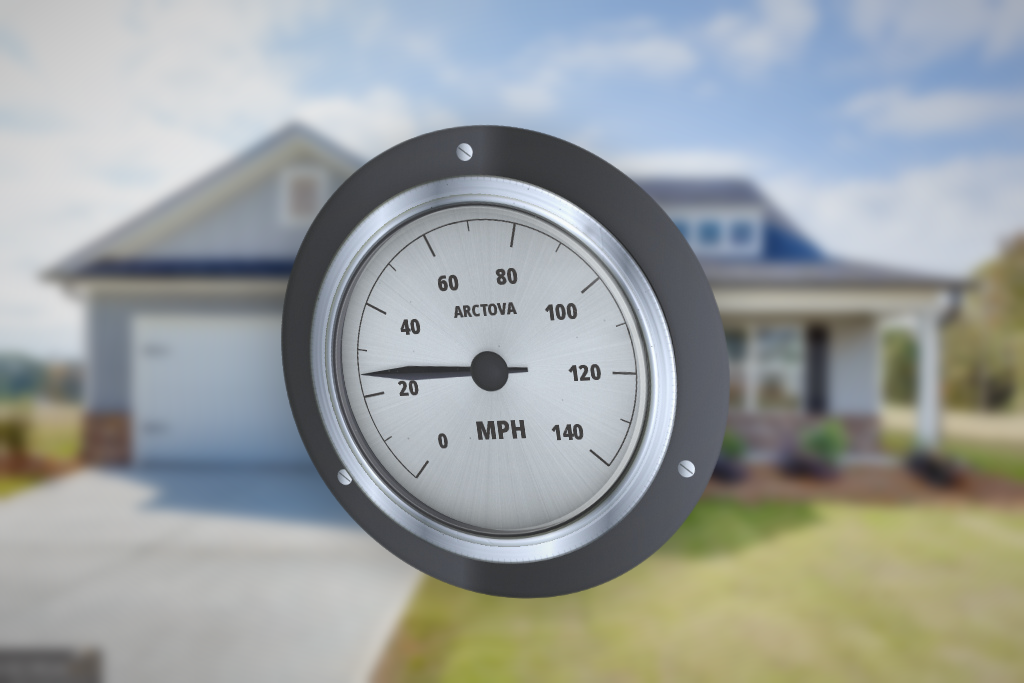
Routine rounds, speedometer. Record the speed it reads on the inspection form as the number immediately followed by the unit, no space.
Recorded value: 25mph
